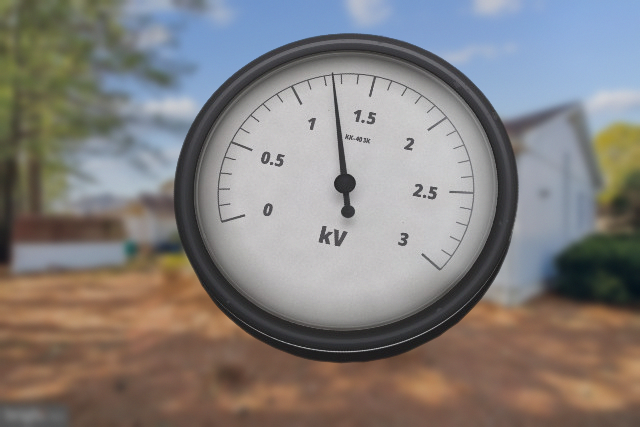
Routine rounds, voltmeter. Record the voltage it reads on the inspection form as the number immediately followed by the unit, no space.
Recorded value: 1.25kV
